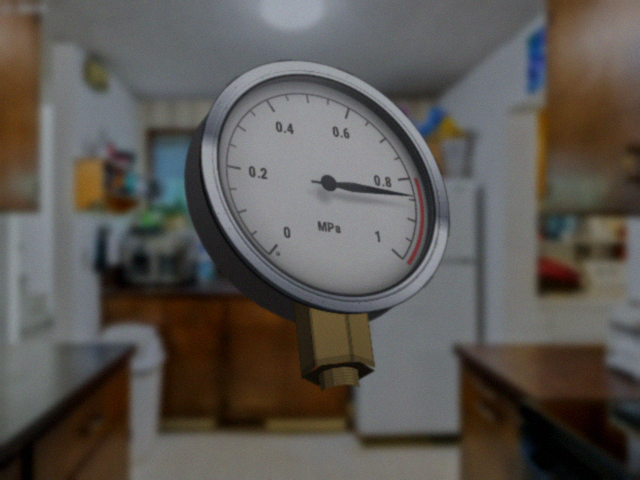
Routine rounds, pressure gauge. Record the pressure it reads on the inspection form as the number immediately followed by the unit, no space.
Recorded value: 0.85MPa
